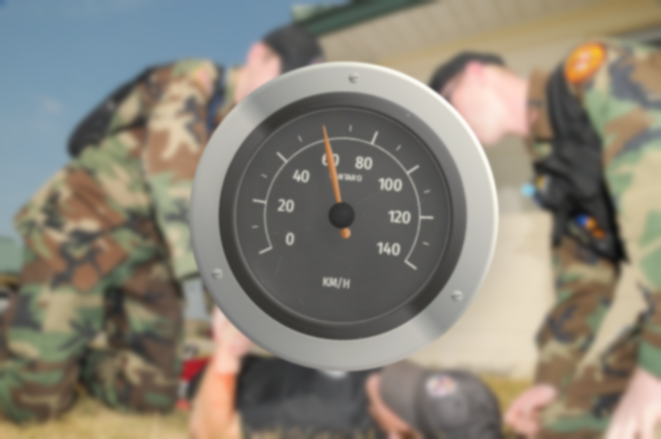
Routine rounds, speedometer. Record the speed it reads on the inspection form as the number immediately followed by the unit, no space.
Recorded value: 60km/h
